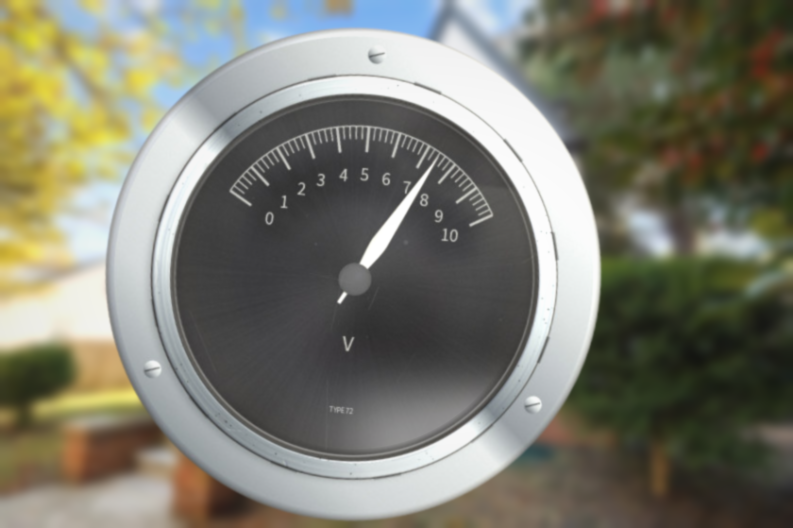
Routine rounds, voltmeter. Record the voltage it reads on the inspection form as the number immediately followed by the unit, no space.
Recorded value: 7.4V
